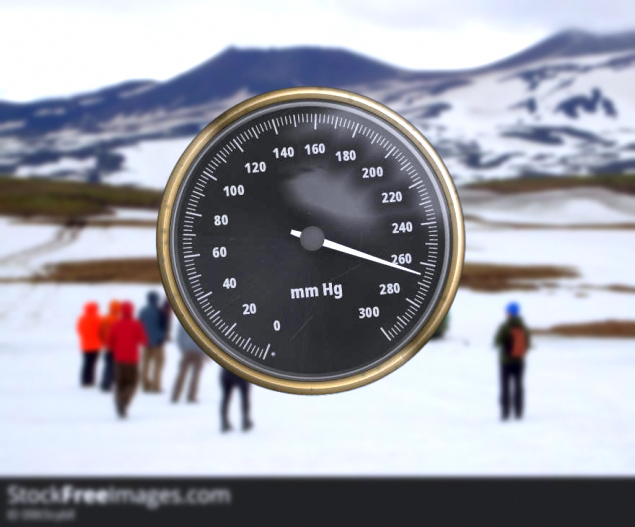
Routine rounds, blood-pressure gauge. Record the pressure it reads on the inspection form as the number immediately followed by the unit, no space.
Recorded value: 266mmHg
